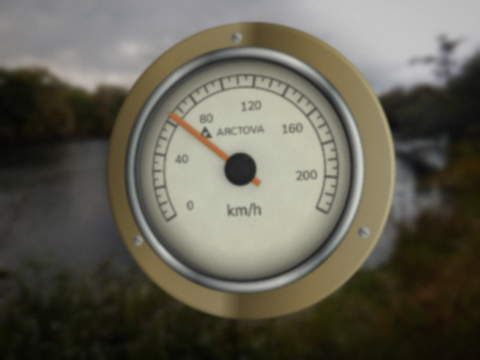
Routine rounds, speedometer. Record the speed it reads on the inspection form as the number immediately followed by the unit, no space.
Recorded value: 65km/h
